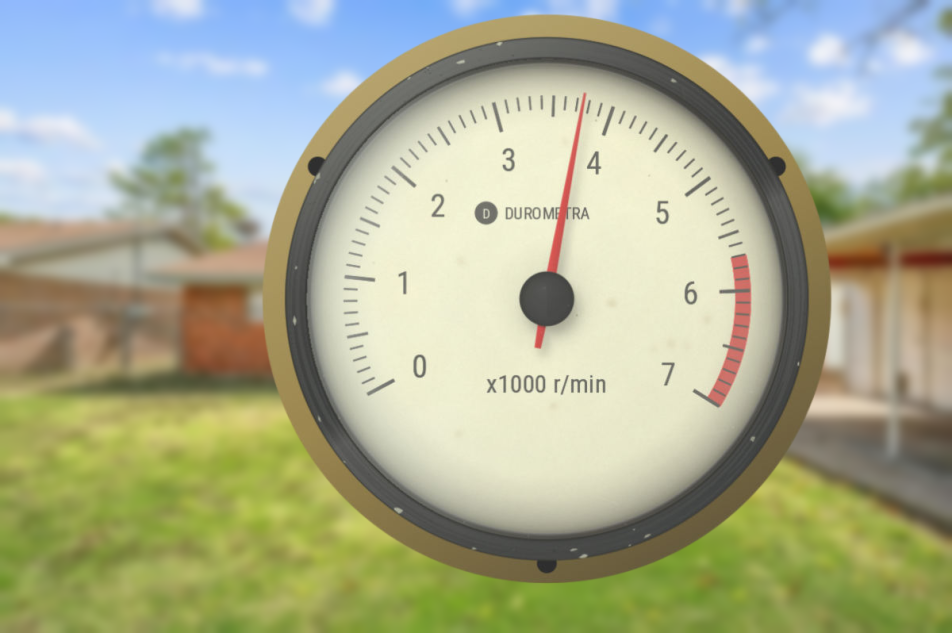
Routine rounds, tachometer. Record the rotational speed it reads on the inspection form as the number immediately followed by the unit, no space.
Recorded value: 3750rpm
